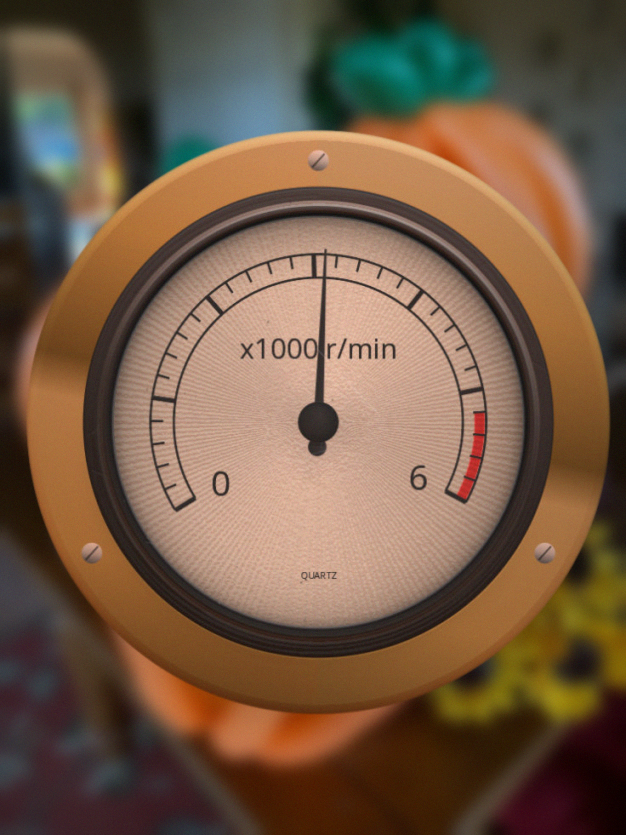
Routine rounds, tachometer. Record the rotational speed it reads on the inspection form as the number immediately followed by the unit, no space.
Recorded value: 3100rpm
